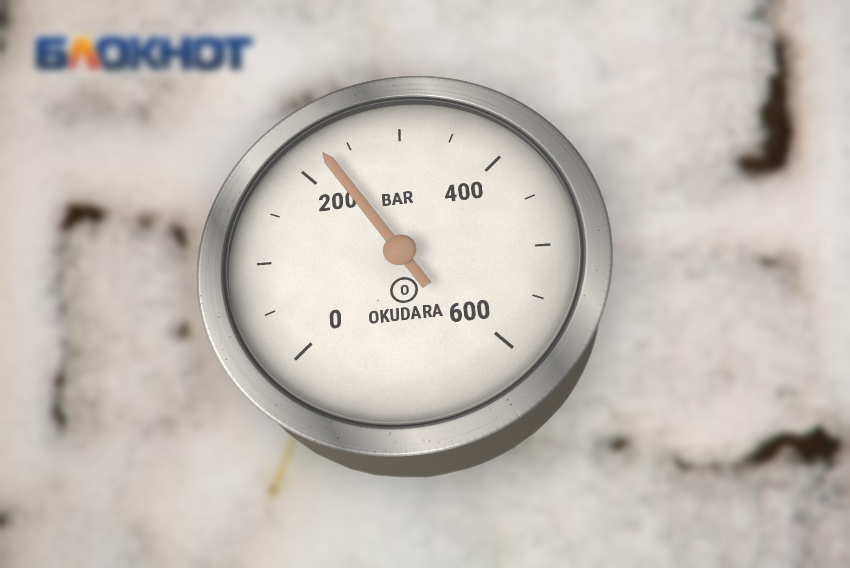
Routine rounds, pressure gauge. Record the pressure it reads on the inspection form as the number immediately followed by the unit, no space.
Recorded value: 225bar
